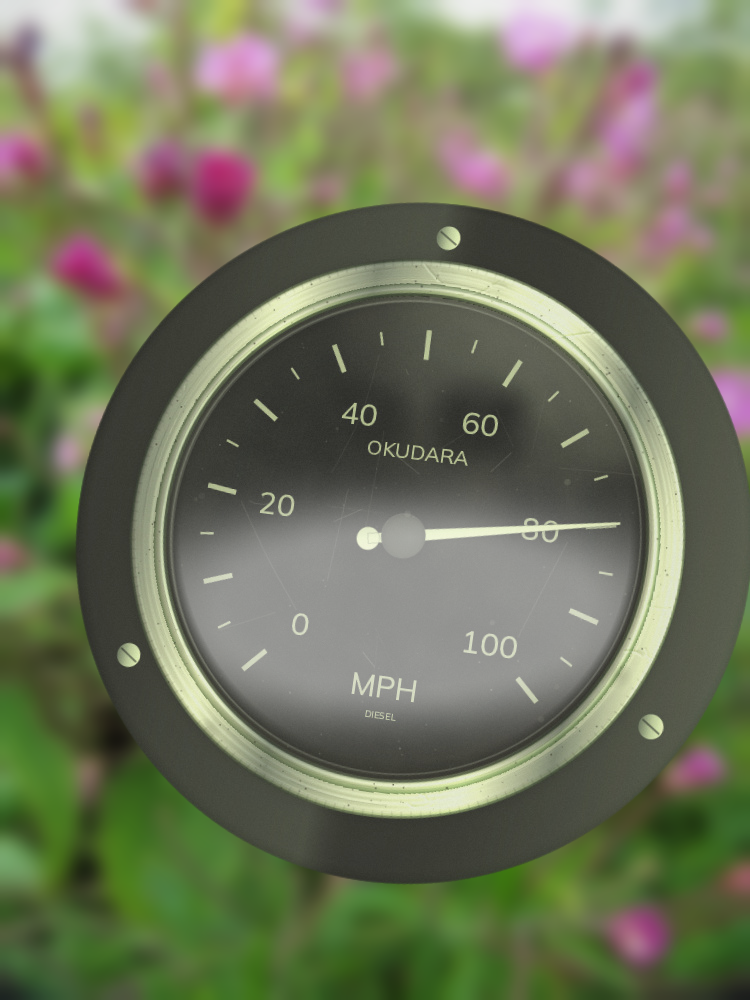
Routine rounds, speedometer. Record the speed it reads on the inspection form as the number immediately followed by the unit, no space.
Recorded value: 80mph
